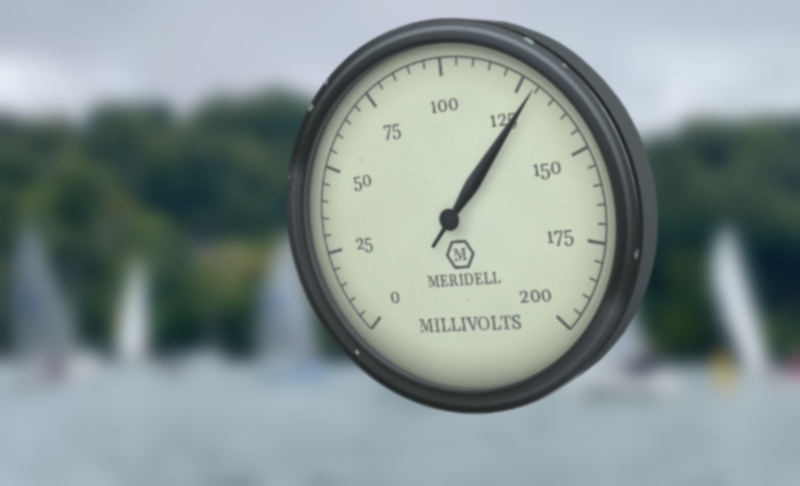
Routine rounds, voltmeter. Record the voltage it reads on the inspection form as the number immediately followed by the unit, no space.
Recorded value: 130mV
